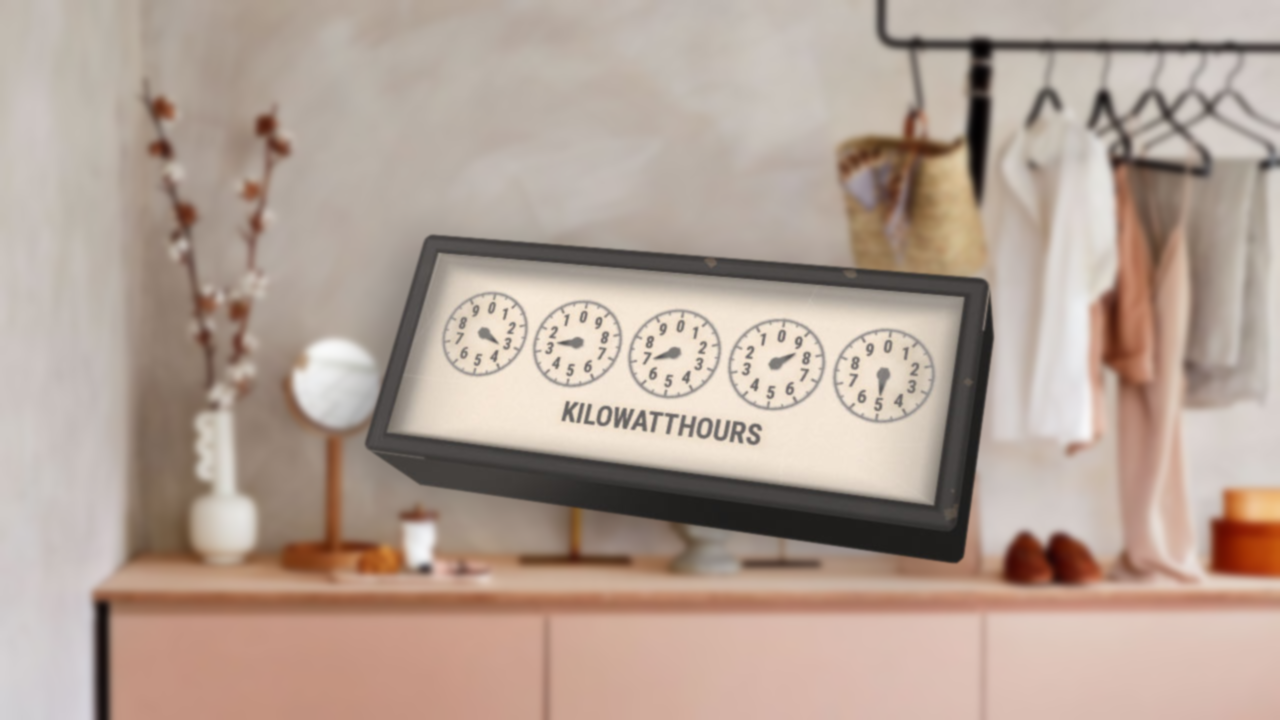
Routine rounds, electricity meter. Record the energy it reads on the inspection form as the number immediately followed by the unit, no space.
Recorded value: 32685kWh
